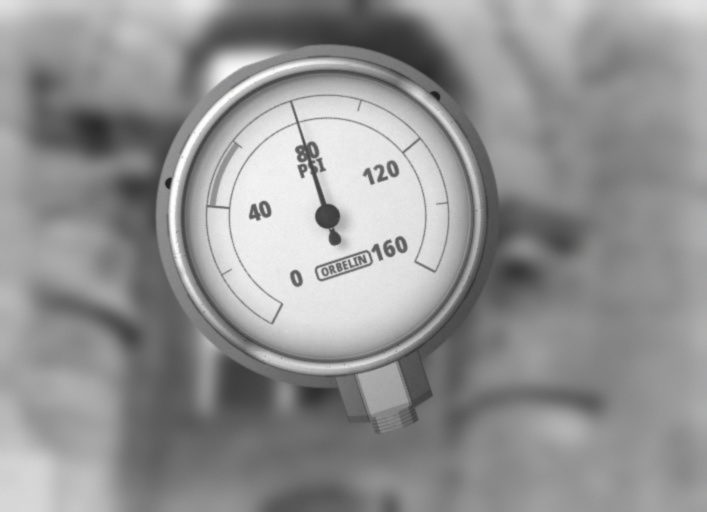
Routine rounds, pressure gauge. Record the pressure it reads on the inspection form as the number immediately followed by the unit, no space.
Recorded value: 80psi
